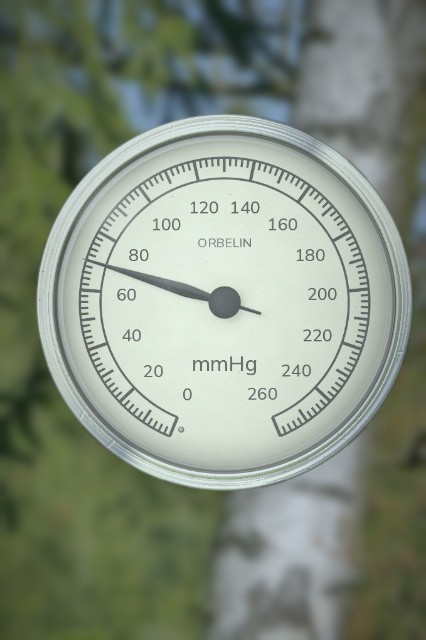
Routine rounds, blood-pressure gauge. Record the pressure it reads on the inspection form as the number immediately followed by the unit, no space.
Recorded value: 70mmHg
